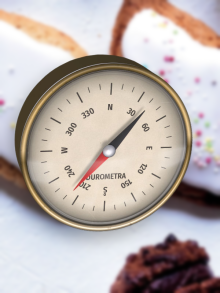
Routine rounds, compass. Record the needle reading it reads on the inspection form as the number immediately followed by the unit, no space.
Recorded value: 220°
